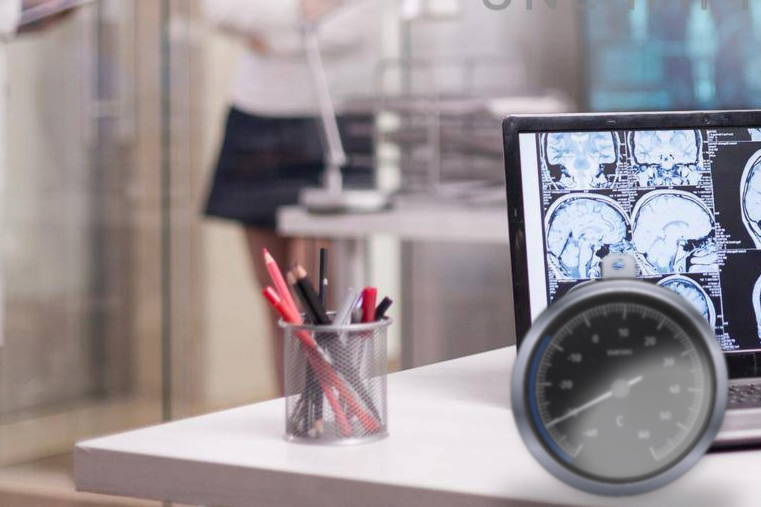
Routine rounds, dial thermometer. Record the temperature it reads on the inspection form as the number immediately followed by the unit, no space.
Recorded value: -30°C
